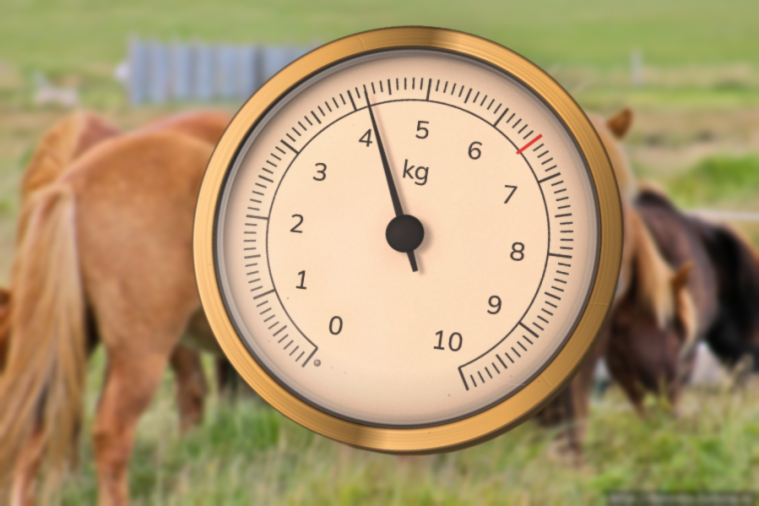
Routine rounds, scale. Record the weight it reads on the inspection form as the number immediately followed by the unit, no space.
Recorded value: 4.2kg
